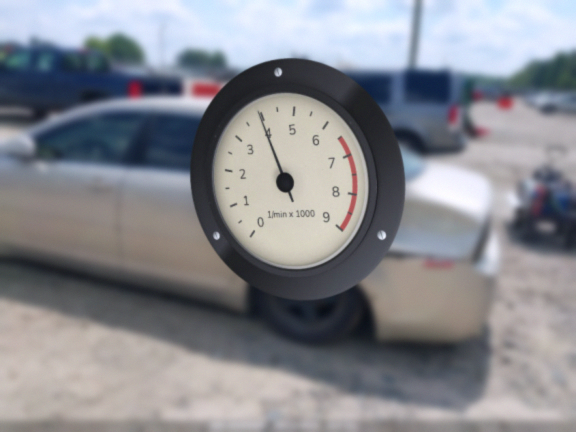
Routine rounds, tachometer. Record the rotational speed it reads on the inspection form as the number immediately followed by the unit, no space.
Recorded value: 4000rpm
